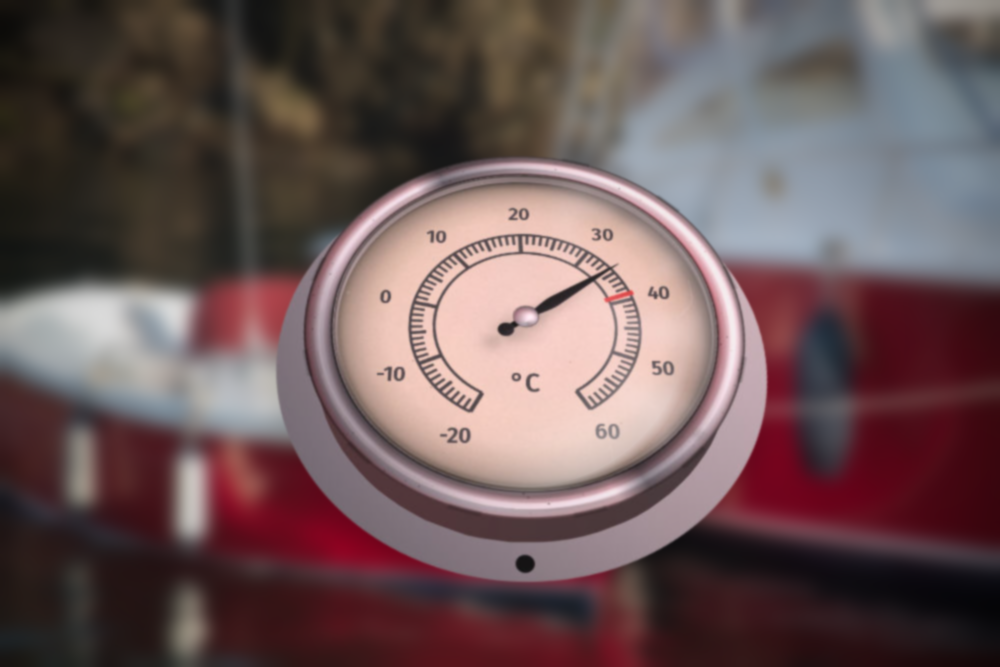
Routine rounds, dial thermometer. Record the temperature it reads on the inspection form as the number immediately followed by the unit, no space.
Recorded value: 35°C
